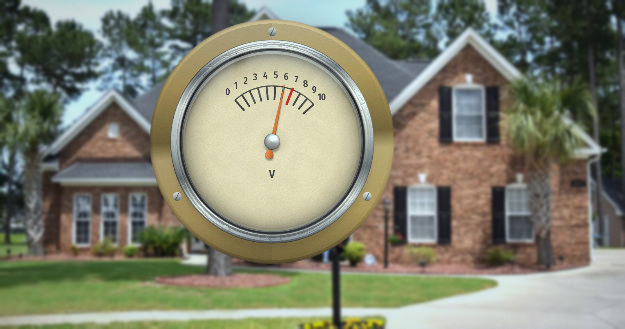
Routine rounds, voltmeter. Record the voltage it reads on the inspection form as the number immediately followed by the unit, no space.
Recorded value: 6V
